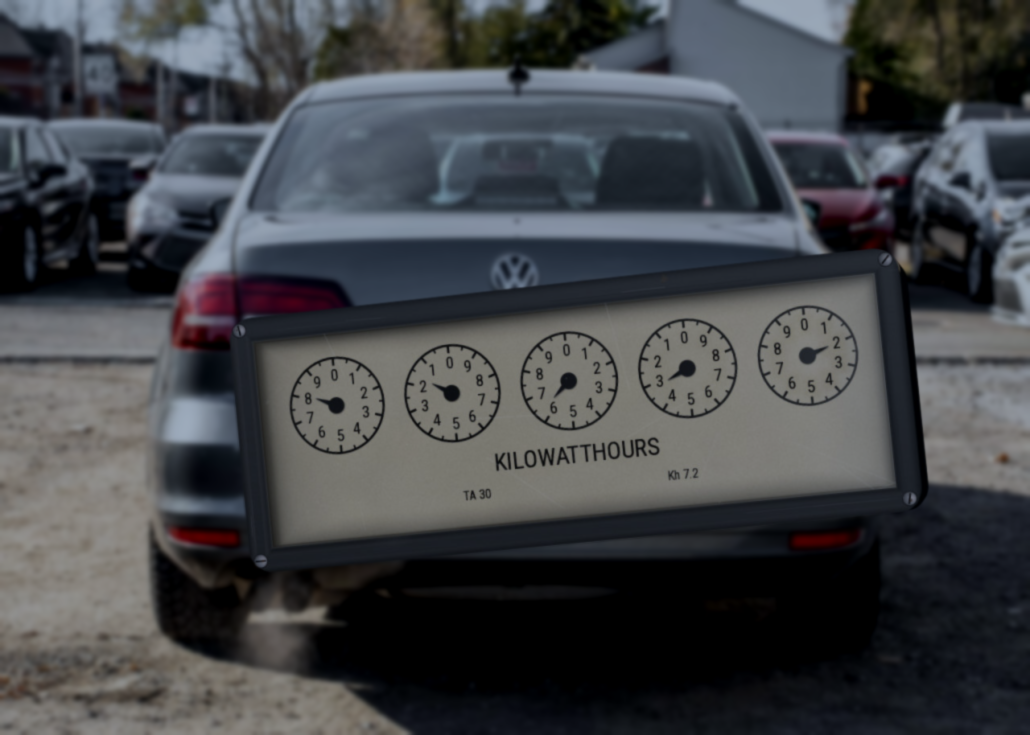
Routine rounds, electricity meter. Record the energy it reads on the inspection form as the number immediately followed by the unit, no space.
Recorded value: 81632kWh
